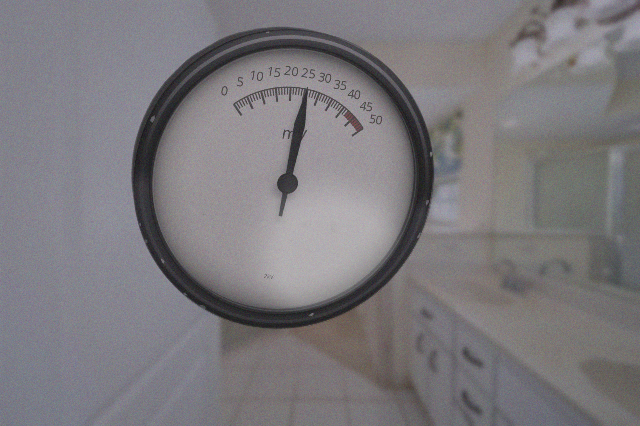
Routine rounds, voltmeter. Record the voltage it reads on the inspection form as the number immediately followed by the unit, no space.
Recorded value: 25mV
